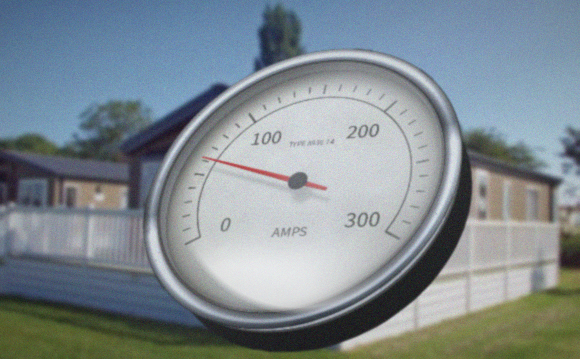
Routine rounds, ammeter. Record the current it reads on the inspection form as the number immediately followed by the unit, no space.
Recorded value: 60A
